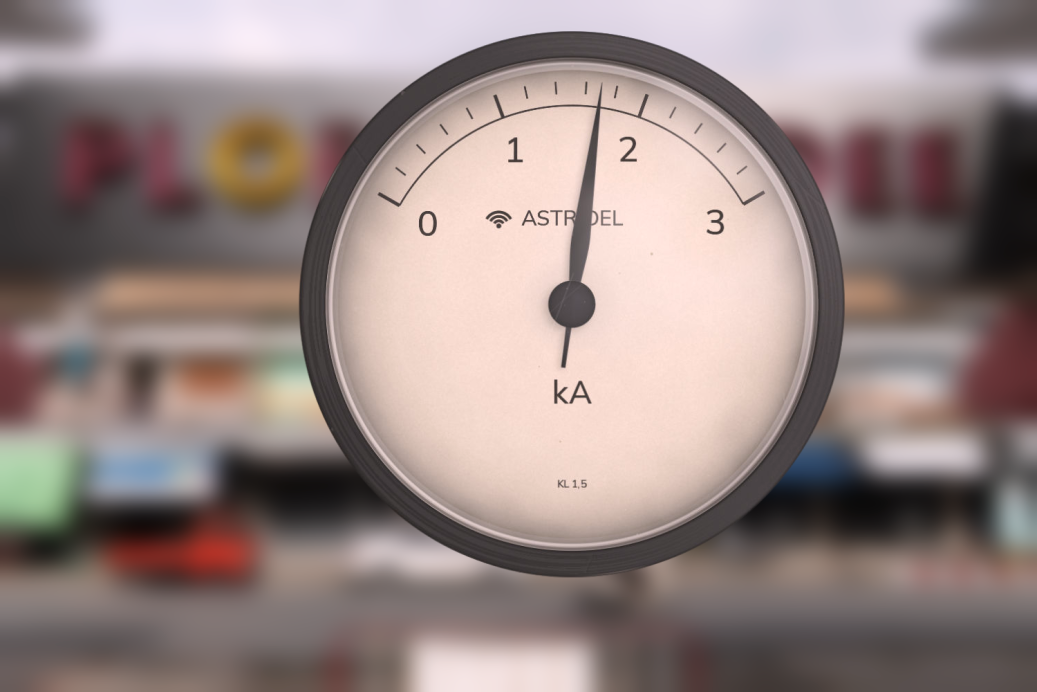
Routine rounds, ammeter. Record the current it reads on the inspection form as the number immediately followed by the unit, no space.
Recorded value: 1.7kA
